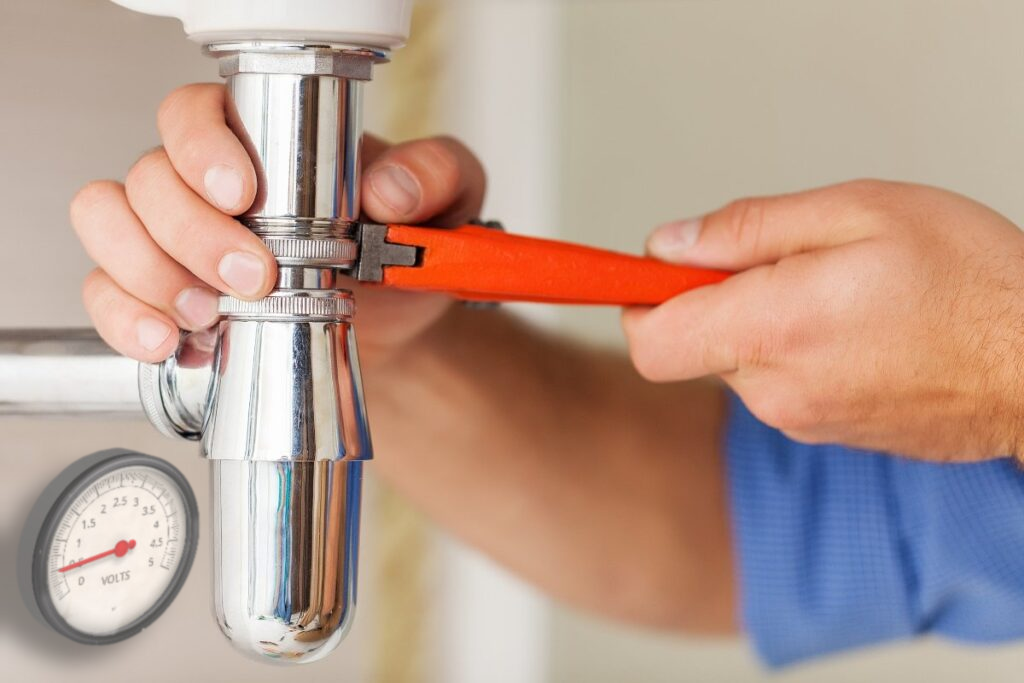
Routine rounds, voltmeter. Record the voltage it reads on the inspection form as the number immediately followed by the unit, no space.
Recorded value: 0.5V
